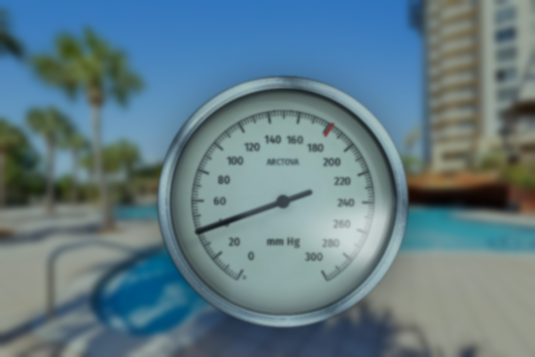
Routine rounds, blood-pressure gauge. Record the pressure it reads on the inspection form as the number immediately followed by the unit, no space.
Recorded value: 40mmHg
